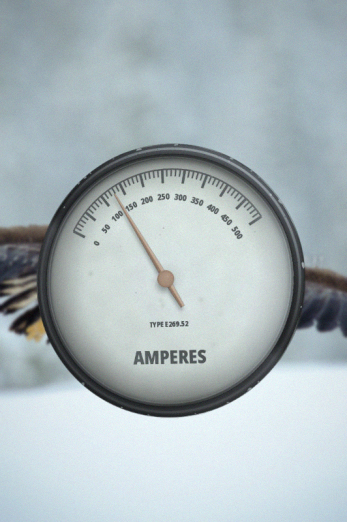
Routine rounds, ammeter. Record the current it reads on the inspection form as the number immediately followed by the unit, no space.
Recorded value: 130A
